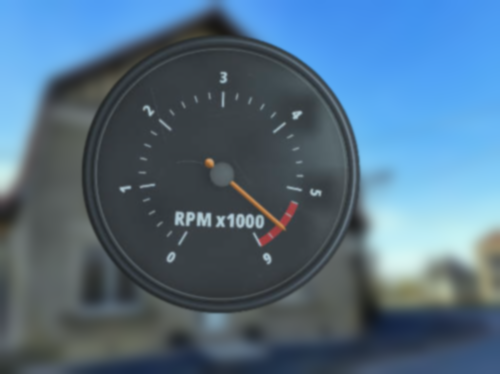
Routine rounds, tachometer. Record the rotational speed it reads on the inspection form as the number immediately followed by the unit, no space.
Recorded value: 5600rpm
